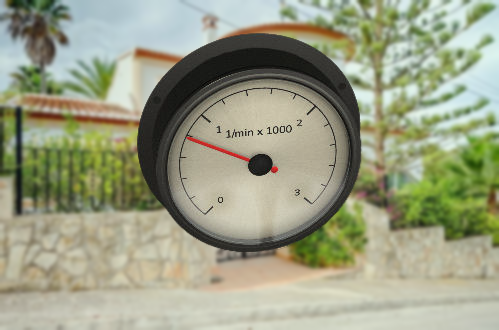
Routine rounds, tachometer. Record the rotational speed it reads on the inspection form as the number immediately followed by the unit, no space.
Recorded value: 800rpm
